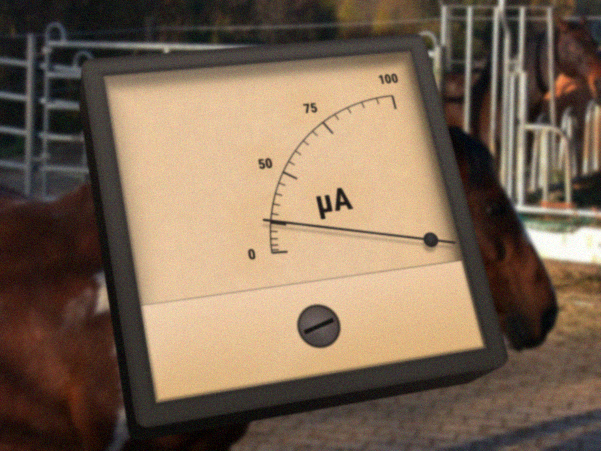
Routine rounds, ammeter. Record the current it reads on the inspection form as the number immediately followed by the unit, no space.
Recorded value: 25µA
